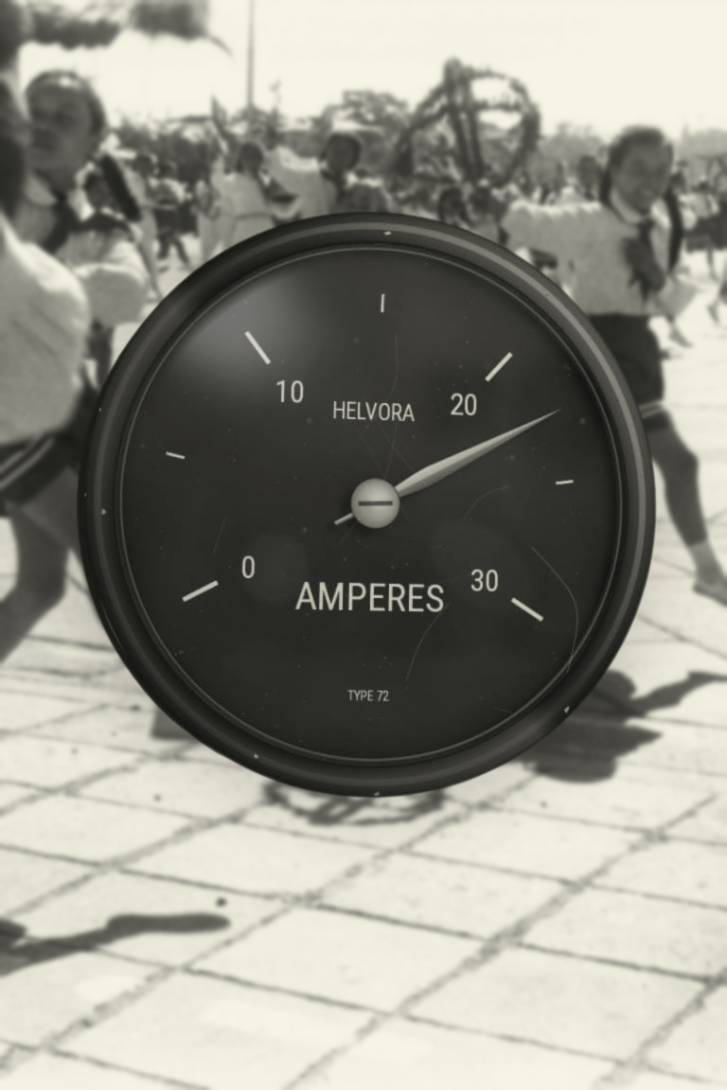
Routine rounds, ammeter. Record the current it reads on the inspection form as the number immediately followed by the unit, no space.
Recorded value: 22.5A
